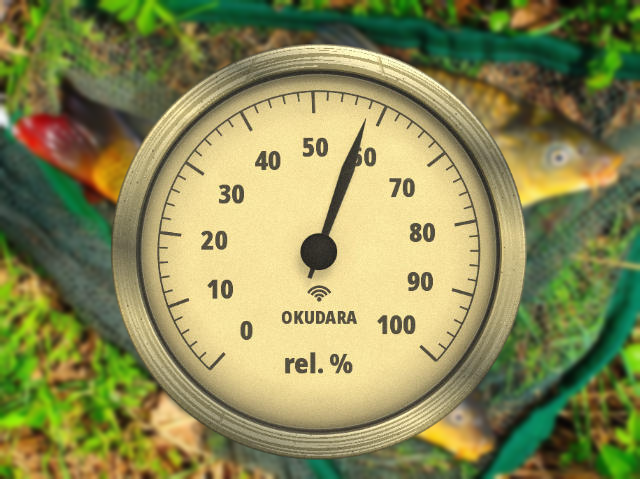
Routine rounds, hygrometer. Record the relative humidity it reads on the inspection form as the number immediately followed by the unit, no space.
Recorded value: 58%
